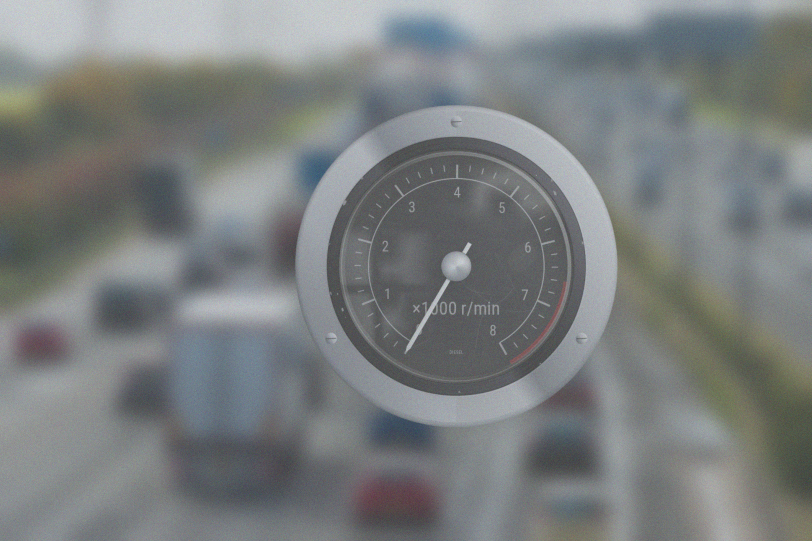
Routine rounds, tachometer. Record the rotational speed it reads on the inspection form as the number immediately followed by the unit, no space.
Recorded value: 0rpm
